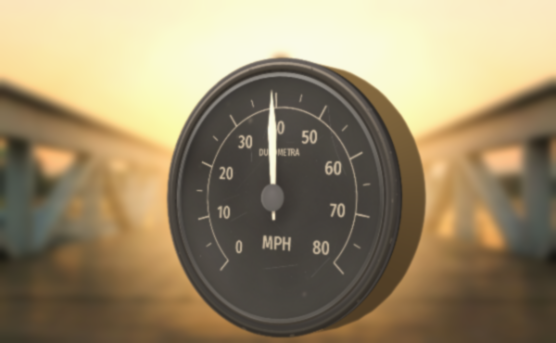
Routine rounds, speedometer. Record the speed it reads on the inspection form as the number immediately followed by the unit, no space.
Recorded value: 40mph
